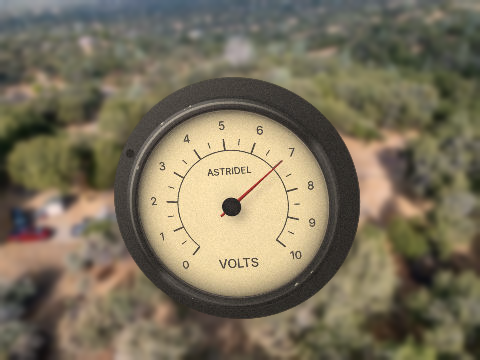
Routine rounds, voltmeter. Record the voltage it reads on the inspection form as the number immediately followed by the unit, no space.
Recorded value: 7V
